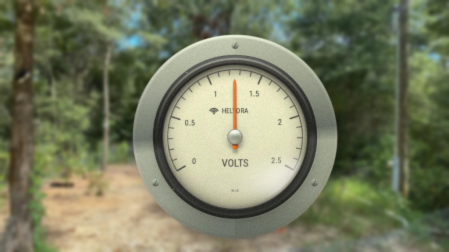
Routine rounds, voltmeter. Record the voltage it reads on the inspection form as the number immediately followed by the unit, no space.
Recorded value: 1.25V
